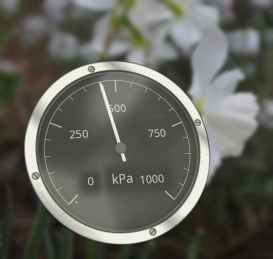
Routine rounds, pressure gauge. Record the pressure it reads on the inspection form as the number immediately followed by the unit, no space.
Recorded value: 450kPa
